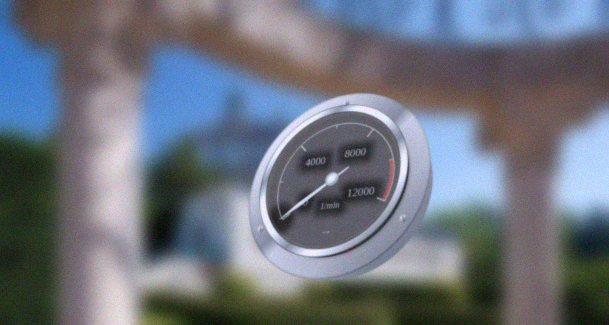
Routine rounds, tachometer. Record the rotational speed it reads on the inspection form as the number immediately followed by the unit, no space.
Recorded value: 0rpm
